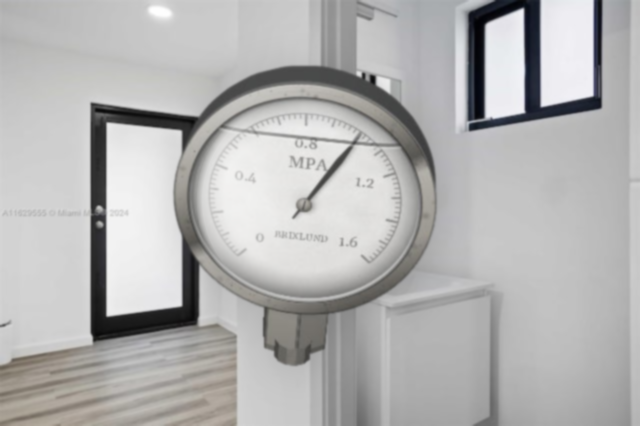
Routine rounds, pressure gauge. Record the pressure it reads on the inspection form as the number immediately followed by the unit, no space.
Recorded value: 1MPa
